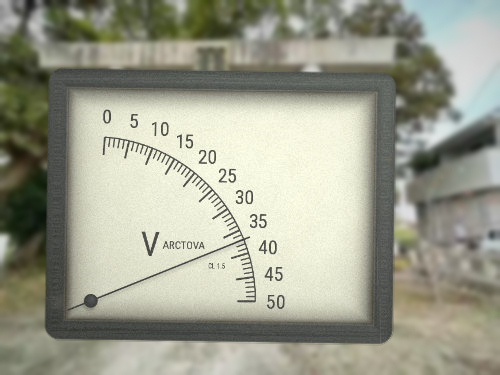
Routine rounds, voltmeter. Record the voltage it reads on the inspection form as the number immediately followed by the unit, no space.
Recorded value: 37V
